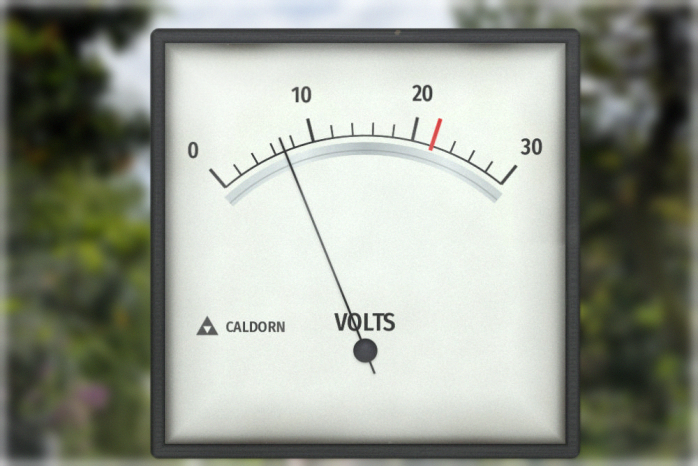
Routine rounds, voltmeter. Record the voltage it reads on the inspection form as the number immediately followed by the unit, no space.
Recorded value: 7V
